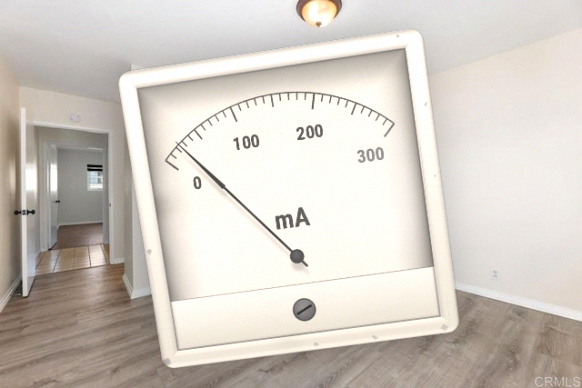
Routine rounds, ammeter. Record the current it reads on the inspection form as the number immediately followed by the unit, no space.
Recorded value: 25mA
